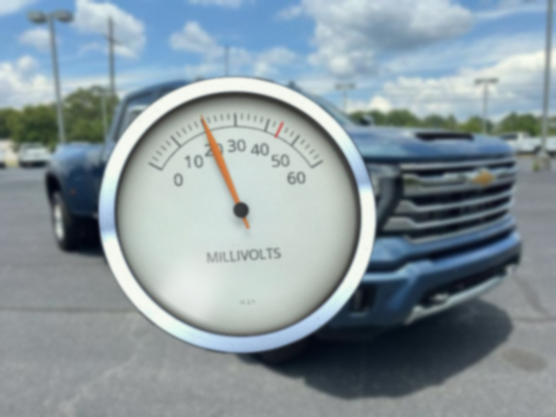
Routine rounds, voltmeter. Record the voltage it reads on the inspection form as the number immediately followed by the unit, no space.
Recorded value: 20mV
